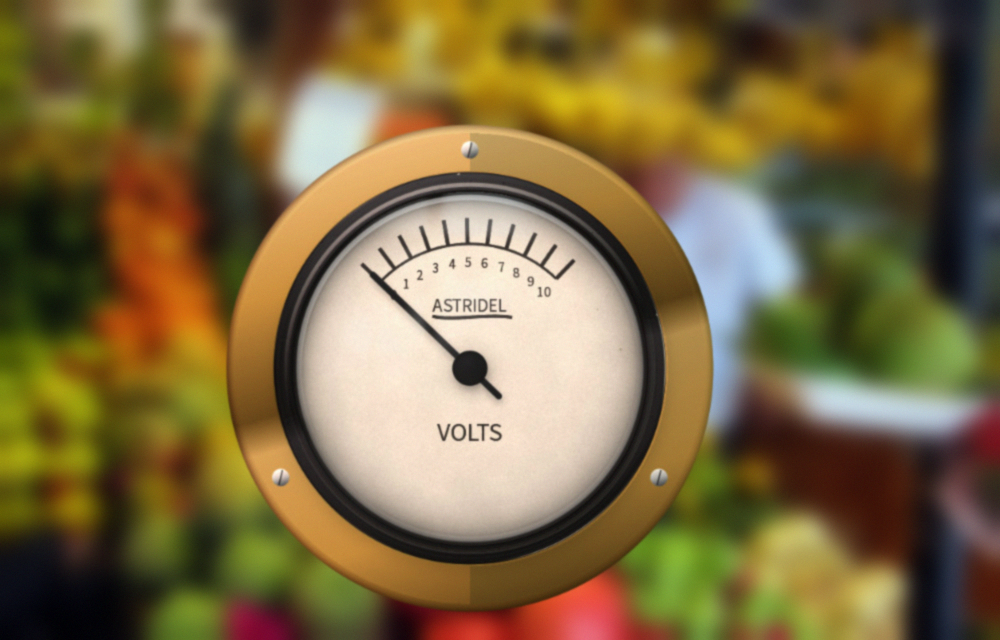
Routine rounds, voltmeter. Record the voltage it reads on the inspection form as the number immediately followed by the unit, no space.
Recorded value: 0V
